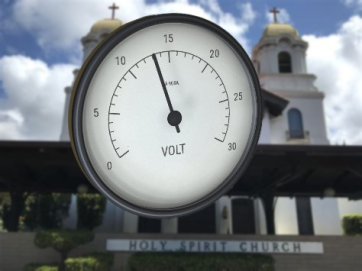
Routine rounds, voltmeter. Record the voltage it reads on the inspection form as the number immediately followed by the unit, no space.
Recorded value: 13V
